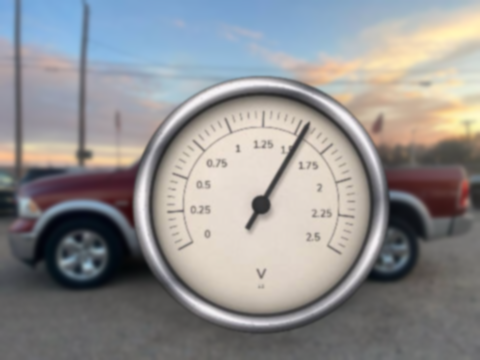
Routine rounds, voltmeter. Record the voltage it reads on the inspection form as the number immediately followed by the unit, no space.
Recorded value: 1.55V
